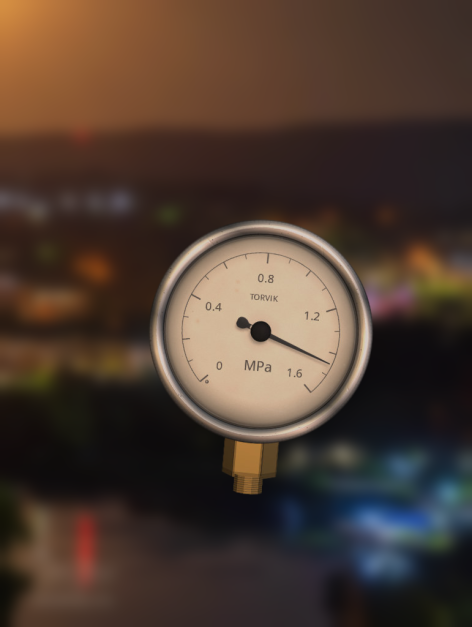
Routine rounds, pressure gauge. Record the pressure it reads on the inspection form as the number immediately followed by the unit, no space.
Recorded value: 1.45MPa
